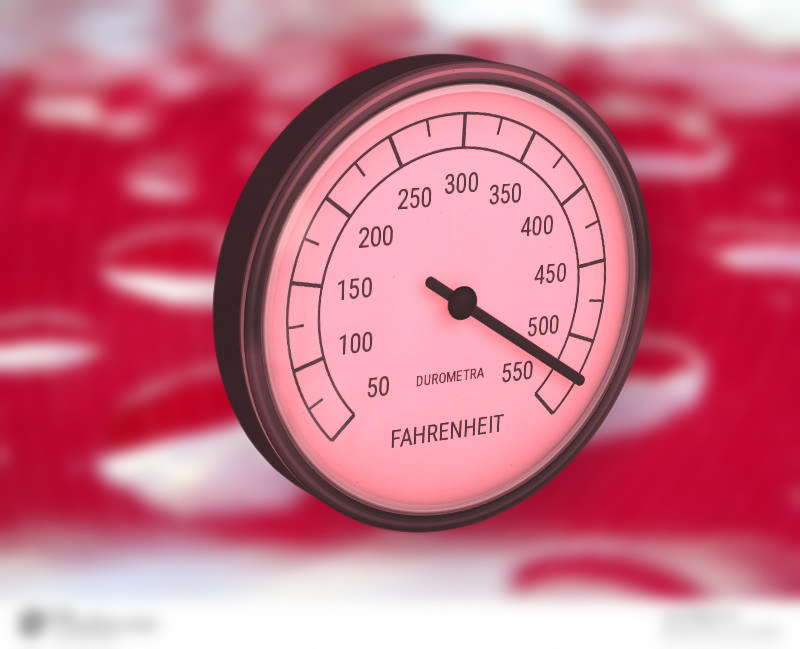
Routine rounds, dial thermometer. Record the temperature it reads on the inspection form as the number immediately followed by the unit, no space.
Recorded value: 525°F
